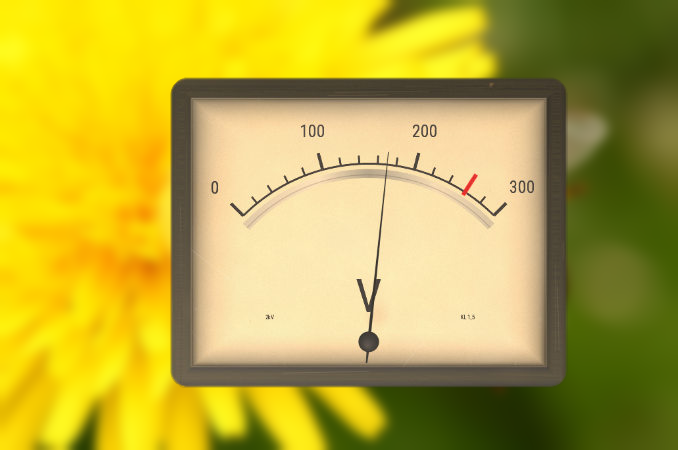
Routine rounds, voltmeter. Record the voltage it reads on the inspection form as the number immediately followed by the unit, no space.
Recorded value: 170V
